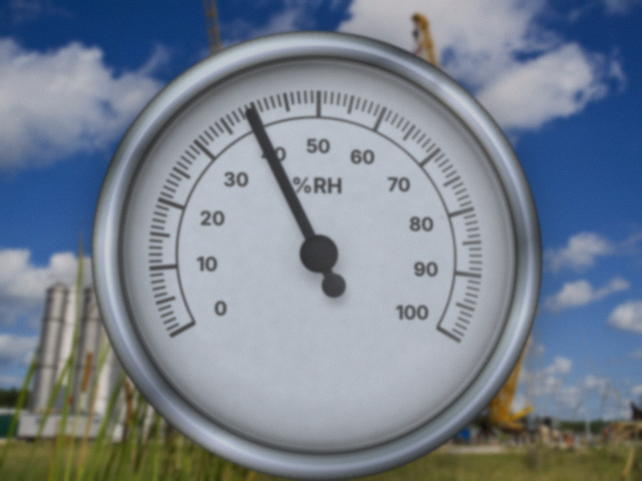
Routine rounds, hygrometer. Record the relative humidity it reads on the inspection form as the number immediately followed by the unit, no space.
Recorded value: 39%
